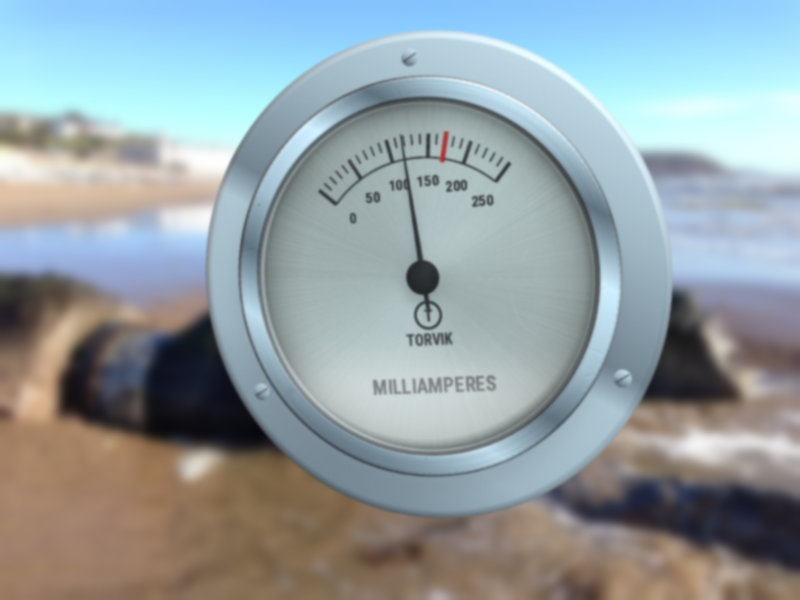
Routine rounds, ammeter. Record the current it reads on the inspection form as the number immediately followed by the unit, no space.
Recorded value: 120mA
